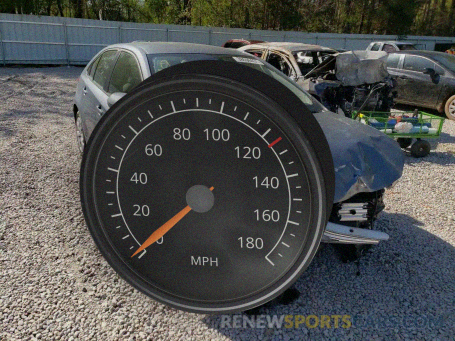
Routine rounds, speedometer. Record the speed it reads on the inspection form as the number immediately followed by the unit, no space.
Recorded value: 2.5mph
